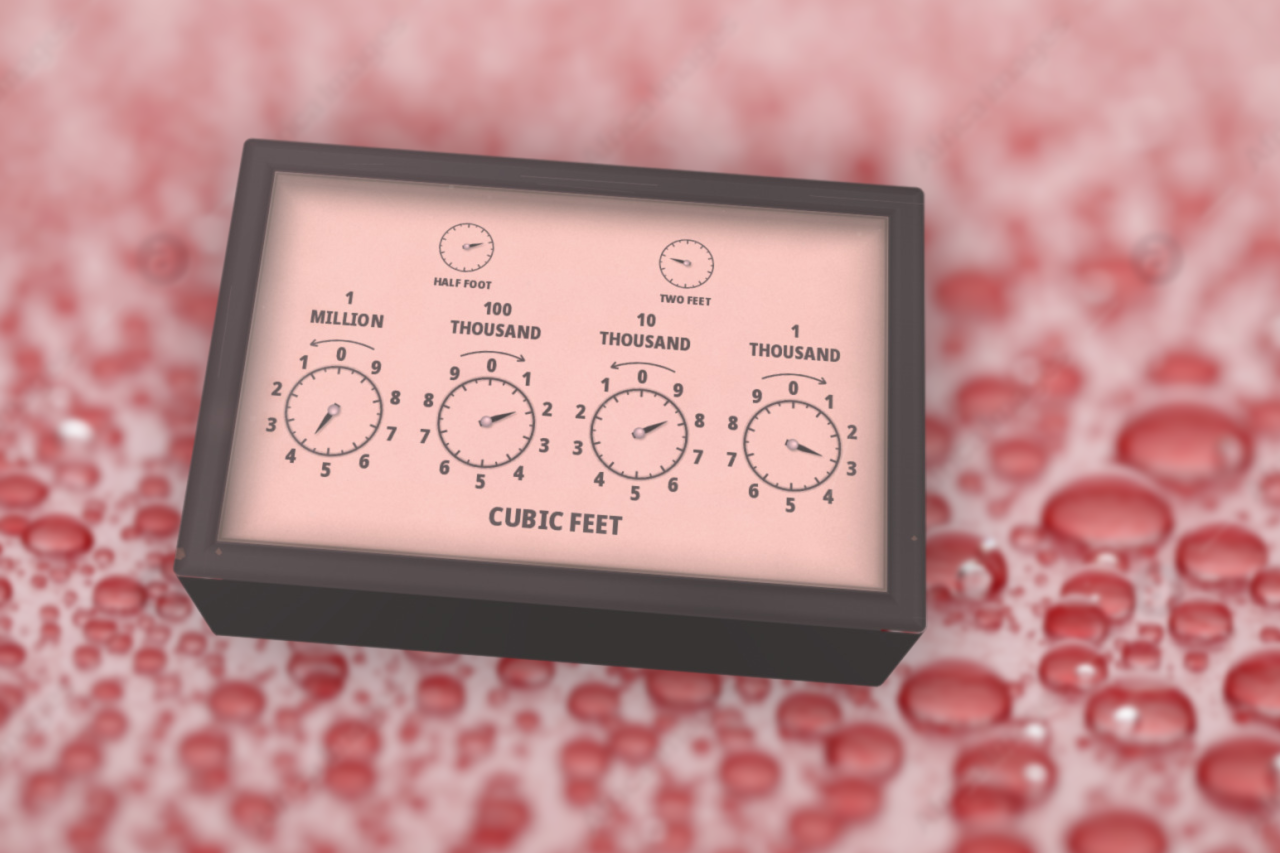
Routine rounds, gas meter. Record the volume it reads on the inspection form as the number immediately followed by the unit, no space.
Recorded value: 418300ft³
